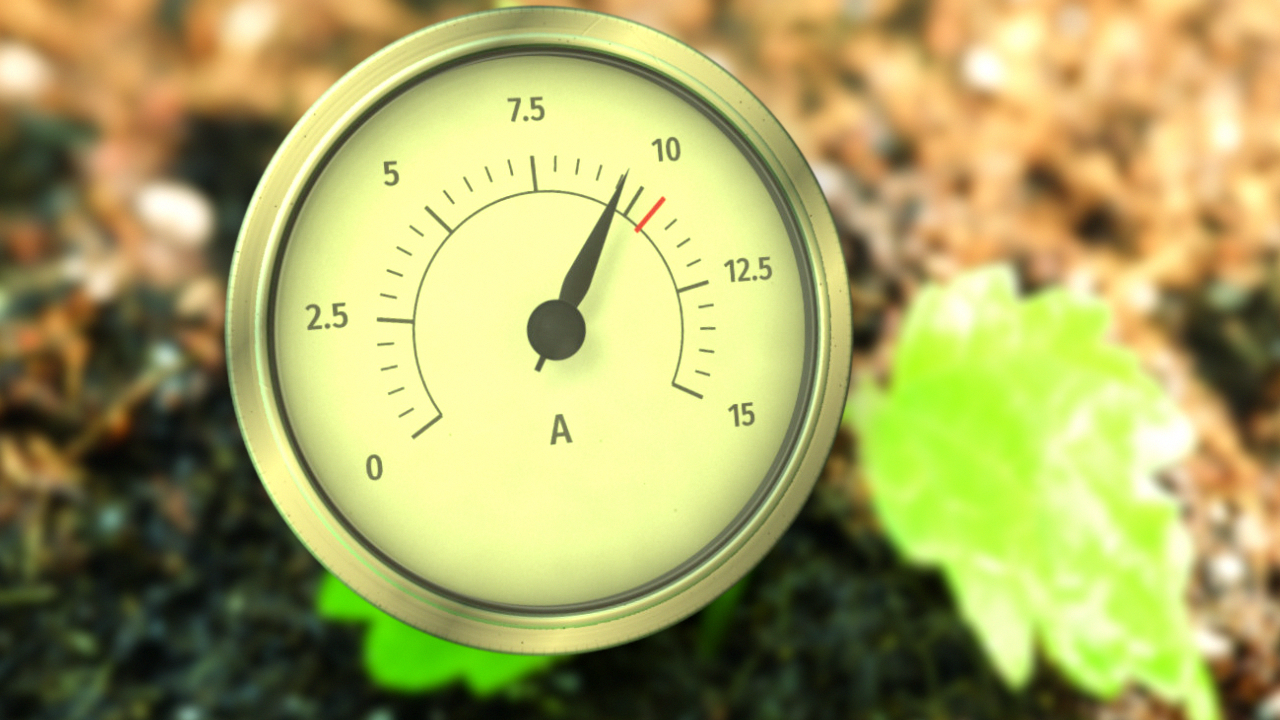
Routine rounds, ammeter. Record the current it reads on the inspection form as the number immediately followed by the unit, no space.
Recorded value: 9.5A
